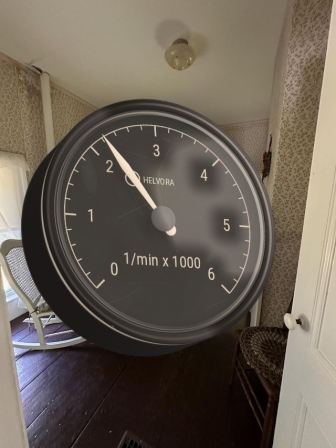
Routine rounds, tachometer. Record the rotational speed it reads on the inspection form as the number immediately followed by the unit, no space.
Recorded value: 2200rpm
